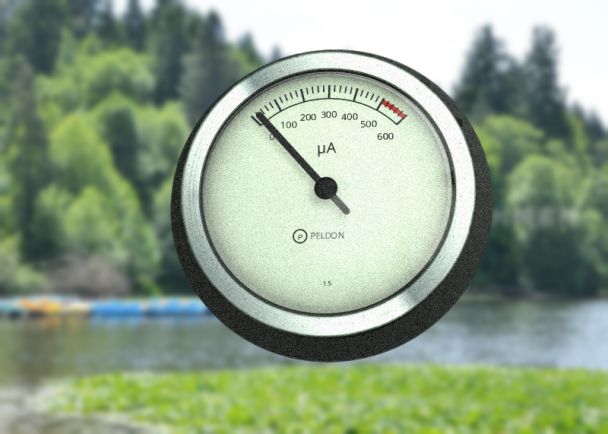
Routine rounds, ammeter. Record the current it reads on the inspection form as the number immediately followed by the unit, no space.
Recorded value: 20µA
